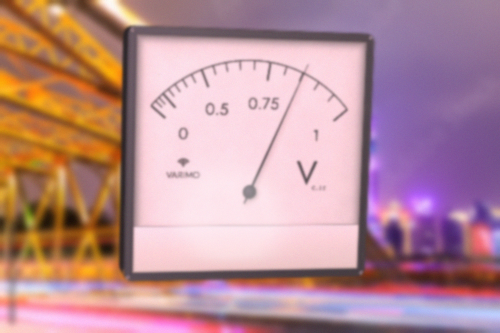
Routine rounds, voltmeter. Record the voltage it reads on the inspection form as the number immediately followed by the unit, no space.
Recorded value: 0.85V
